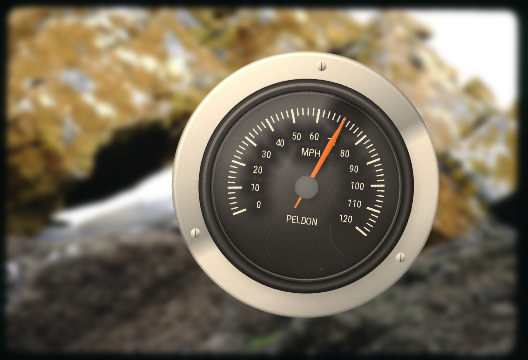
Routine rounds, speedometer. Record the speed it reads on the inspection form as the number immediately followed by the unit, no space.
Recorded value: 70mph
